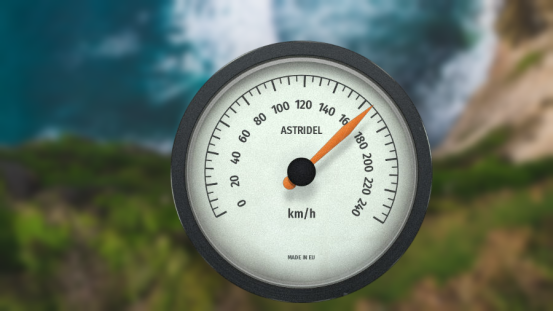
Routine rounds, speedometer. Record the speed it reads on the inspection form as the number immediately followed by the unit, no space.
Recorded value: 165km/h
